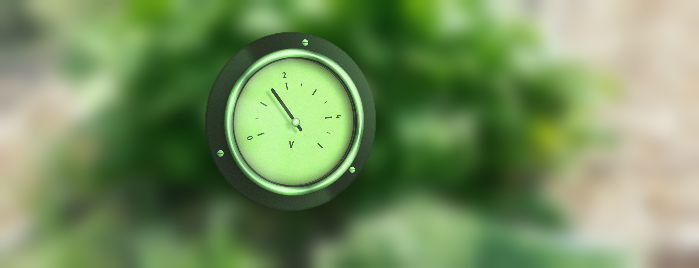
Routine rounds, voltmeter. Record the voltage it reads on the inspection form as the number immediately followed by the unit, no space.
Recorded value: 1.5V
